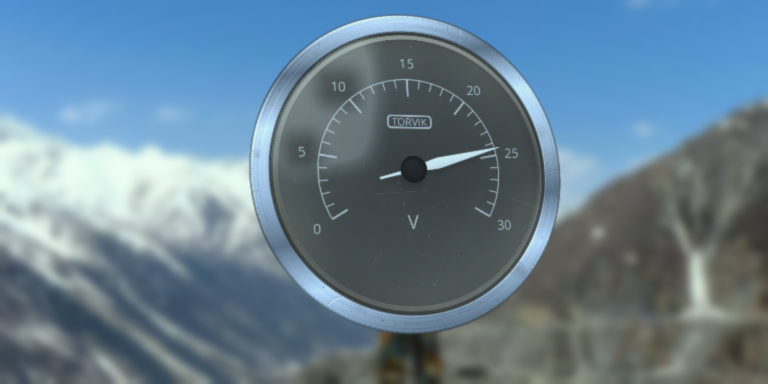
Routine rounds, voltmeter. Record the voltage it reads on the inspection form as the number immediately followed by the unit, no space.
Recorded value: 24.5V
